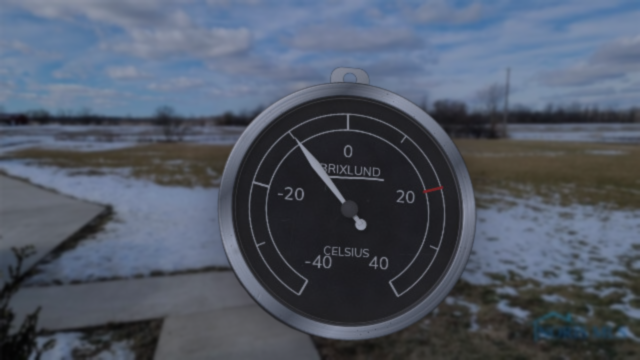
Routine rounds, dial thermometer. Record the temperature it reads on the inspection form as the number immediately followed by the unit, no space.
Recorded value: -10°C
